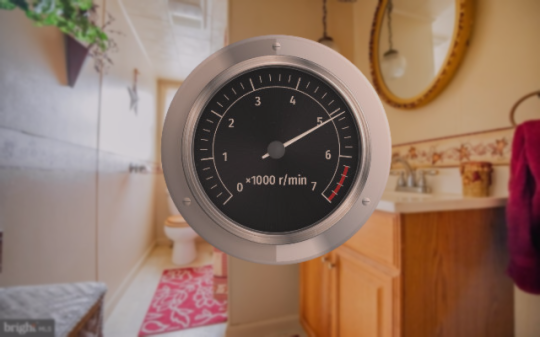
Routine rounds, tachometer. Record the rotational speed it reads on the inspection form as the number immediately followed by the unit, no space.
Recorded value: 5100rpm
